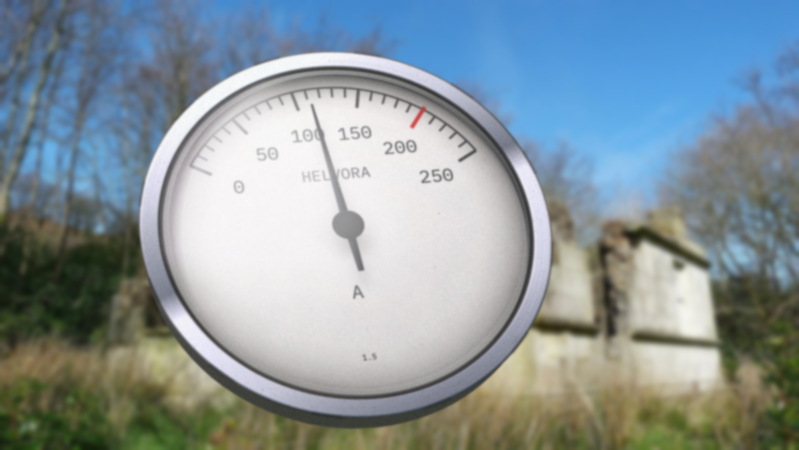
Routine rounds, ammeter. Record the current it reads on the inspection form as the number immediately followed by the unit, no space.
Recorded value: 110A
